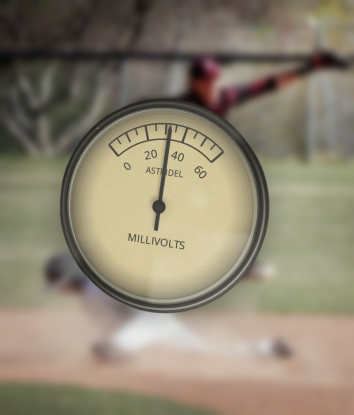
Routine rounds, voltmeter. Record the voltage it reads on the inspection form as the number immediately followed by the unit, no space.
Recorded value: 32.5mV
